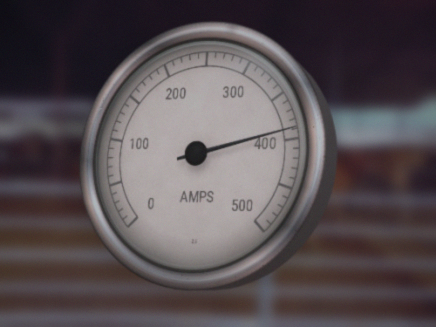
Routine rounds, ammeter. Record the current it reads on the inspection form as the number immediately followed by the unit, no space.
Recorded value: 390A
